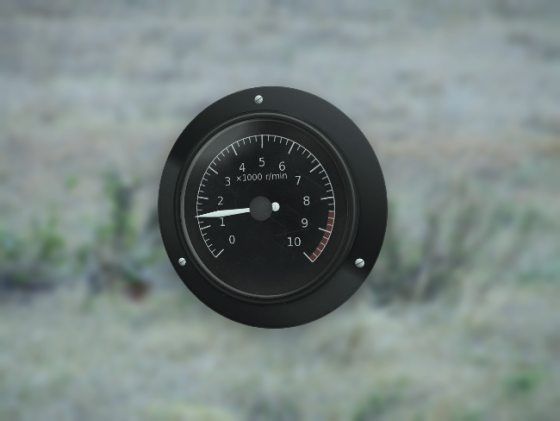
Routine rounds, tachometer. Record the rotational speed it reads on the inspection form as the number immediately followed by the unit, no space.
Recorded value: 1400rpm
